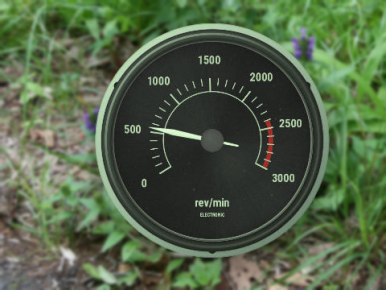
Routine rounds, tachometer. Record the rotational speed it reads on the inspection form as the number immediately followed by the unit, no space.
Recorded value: 550rpm
